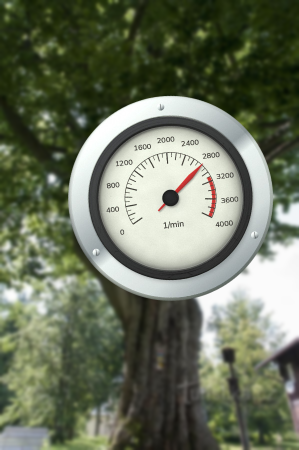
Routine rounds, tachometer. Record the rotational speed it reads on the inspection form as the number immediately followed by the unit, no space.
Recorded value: 2800rpm
